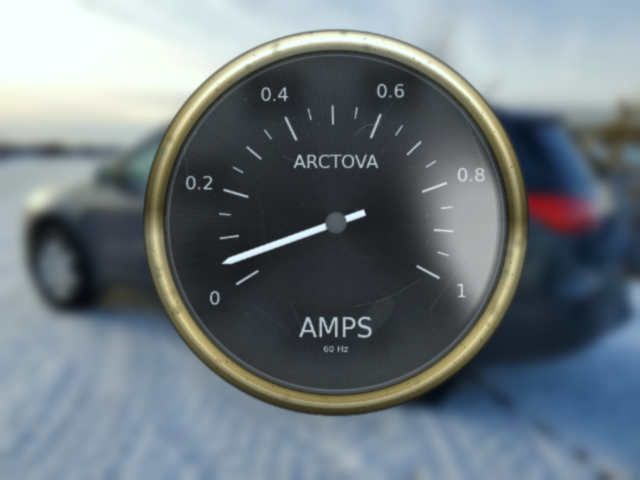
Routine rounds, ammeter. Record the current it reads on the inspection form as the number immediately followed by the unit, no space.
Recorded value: 0.05A
